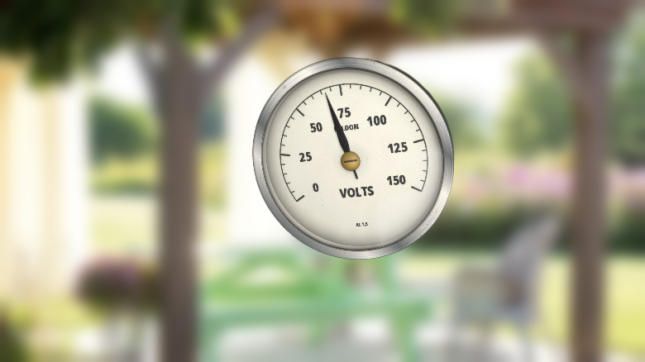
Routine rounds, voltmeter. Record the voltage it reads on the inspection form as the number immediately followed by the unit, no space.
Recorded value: 67.5V
